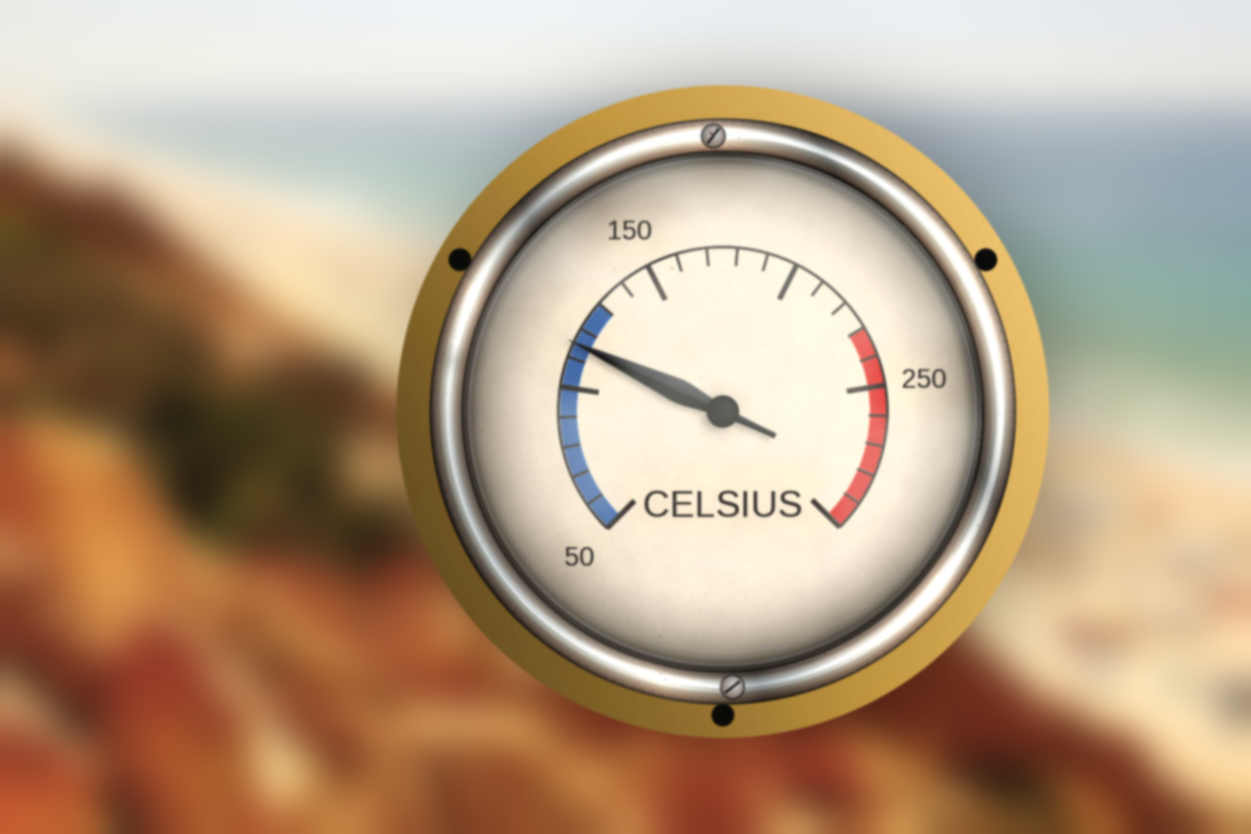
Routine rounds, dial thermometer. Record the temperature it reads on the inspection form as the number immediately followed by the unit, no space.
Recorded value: 115°C
